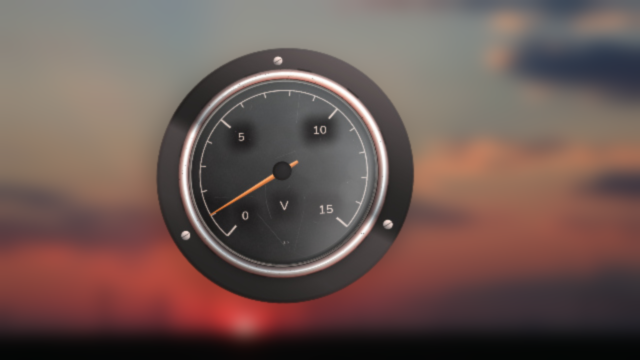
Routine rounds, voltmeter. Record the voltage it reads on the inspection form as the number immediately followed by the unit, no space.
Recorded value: 1V
